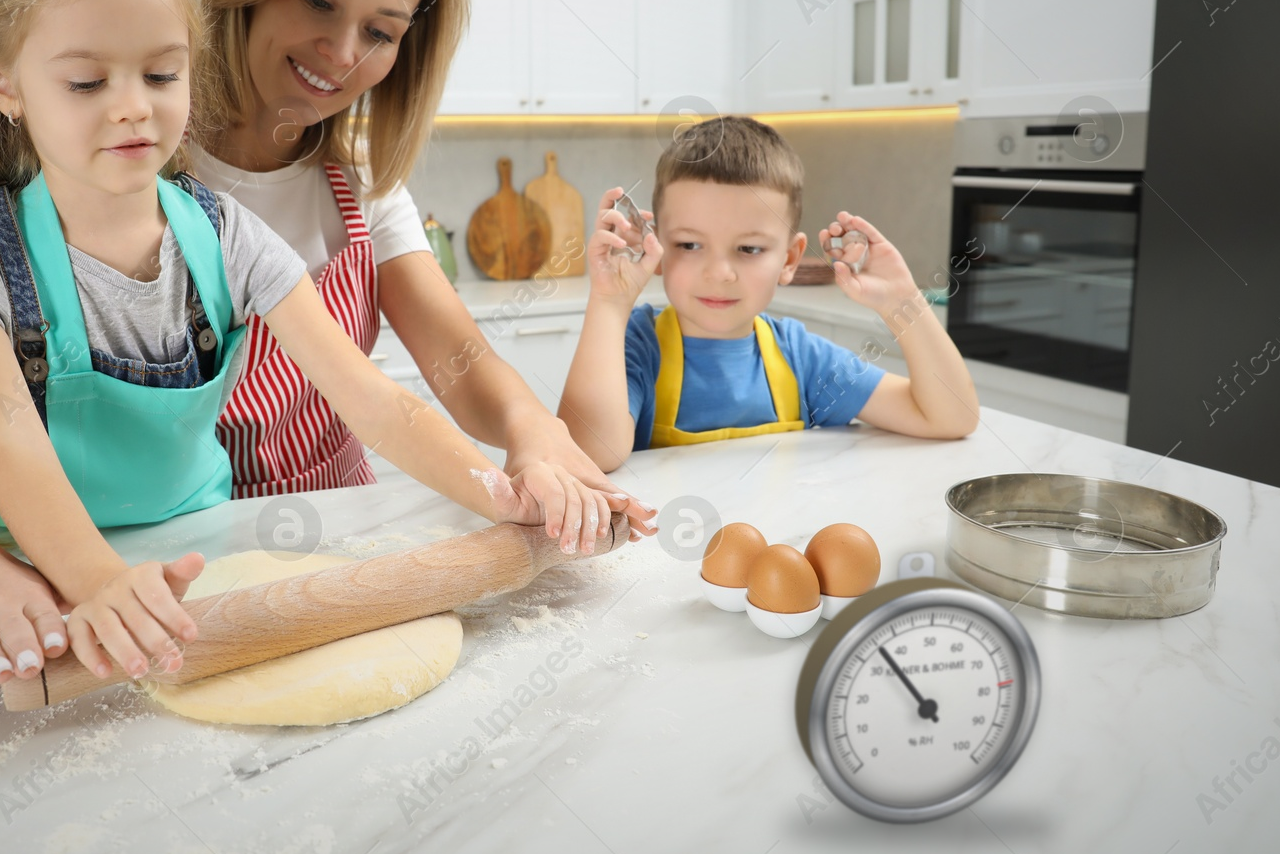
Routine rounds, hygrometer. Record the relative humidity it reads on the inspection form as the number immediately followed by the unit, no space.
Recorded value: 35%
